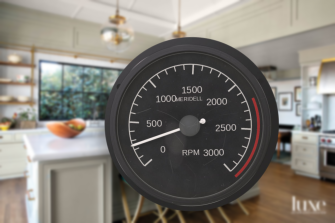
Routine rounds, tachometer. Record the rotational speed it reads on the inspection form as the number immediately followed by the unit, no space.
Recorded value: 250rpm
